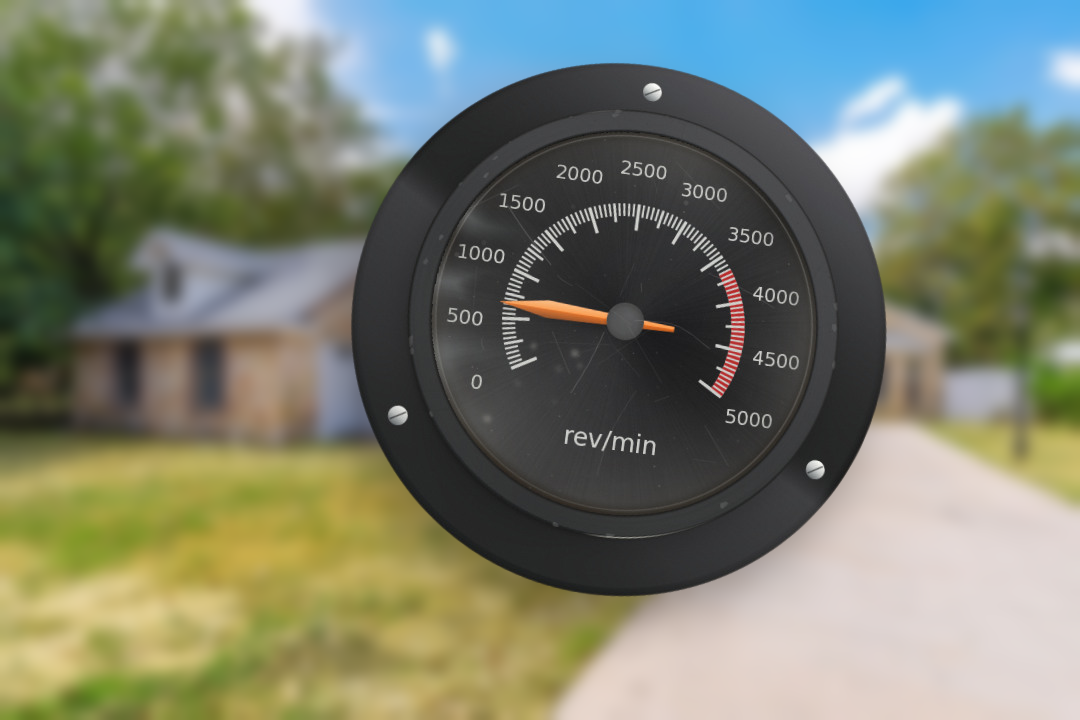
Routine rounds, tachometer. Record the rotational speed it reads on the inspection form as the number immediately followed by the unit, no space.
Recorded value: 650rpm
